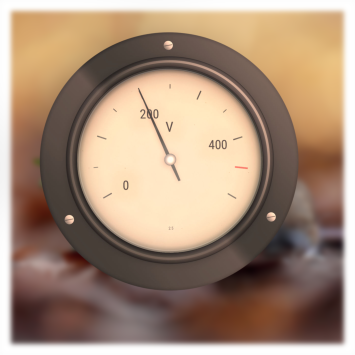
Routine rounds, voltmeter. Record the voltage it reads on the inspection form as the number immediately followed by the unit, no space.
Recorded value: 200V
